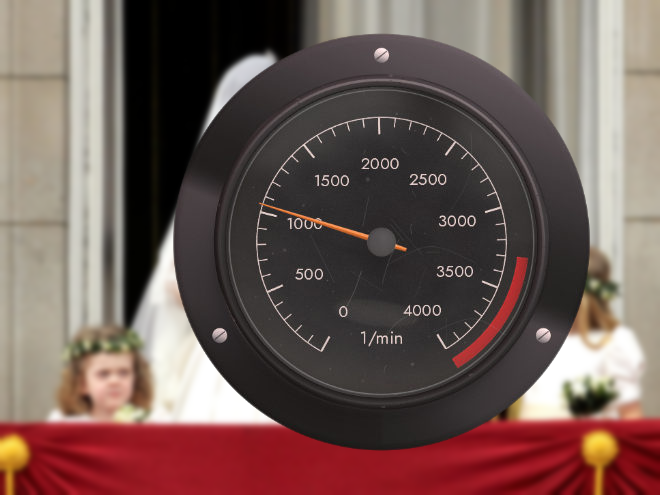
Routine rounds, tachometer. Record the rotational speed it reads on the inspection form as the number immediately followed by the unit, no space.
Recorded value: 1050rpm
